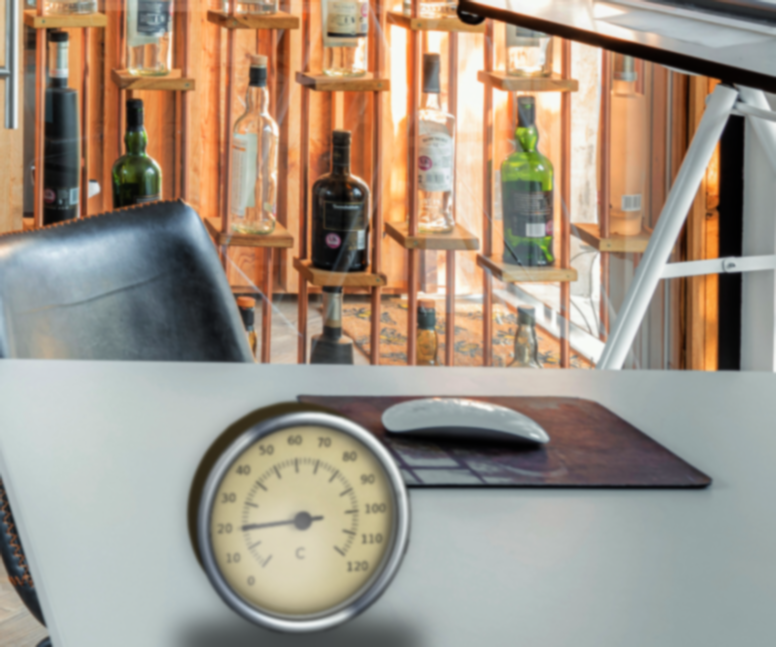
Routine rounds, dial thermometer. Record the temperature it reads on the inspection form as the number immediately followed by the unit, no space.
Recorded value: 20°C
